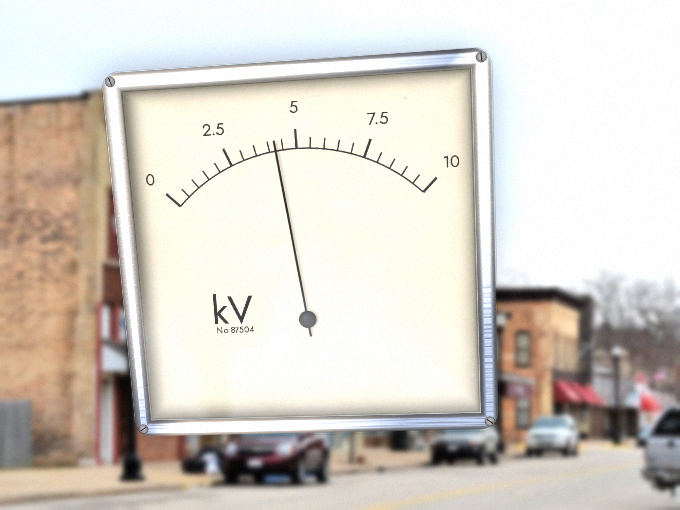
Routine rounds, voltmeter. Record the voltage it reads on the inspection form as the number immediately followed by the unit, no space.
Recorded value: 4.25kV
